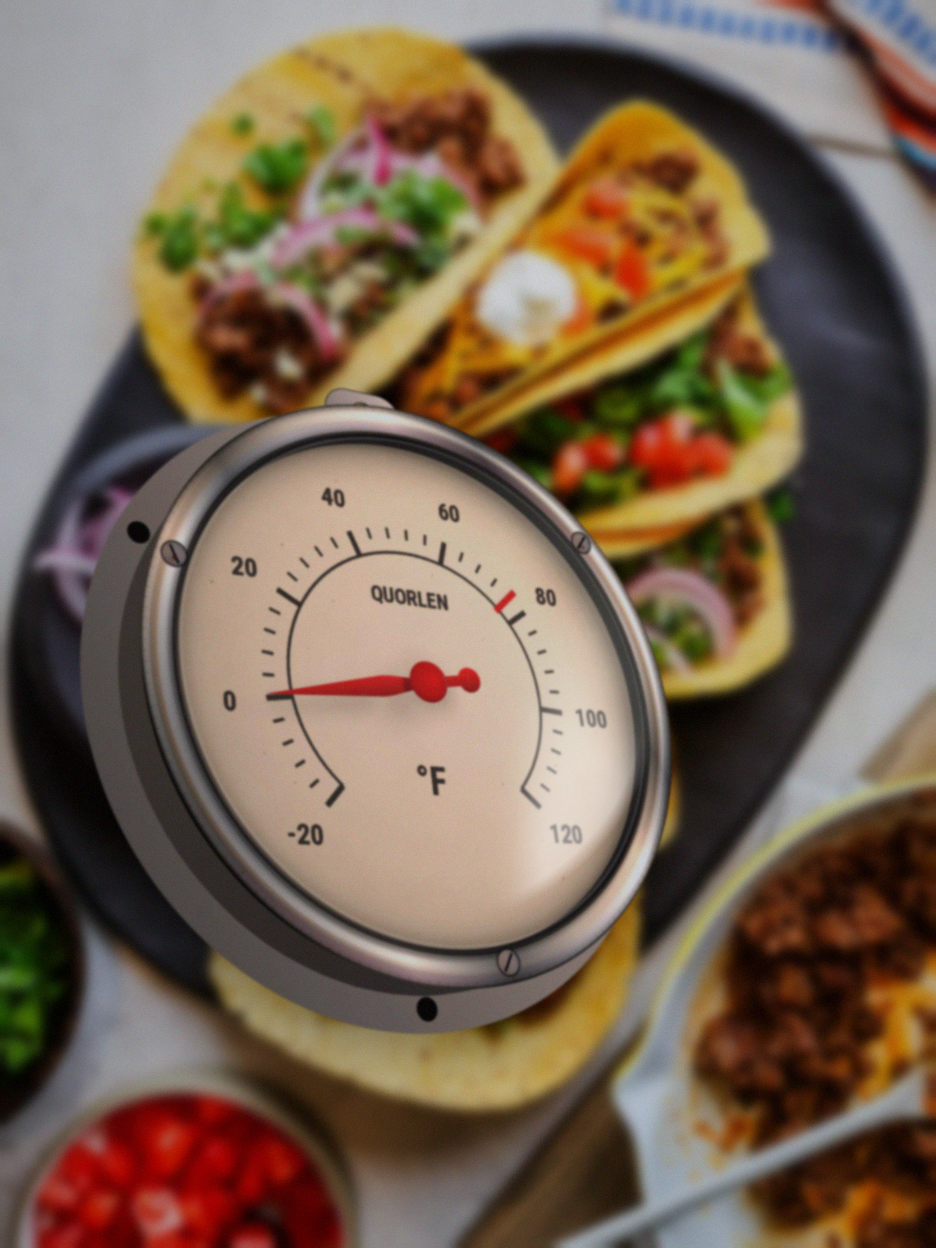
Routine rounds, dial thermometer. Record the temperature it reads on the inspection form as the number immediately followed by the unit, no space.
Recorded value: 0°F
